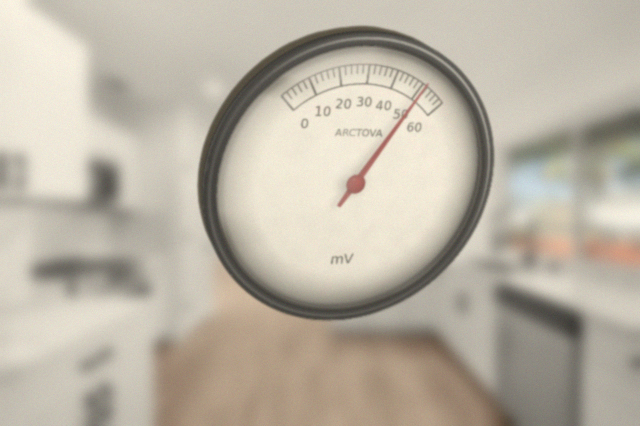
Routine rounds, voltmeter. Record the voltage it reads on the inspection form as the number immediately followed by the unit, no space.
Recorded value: 50mV
